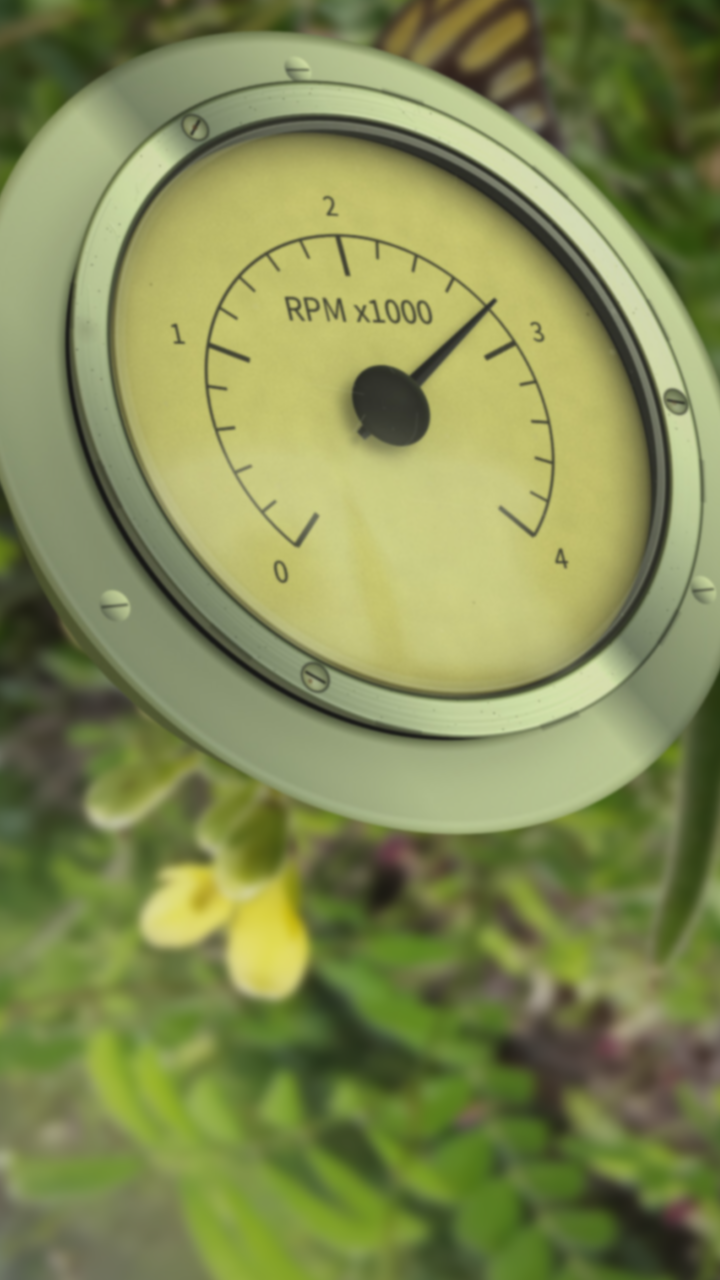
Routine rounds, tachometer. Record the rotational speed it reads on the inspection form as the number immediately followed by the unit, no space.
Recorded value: 2800rpm
